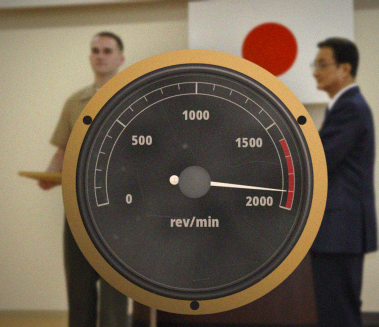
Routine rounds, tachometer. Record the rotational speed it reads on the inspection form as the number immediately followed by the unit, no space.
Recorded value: 1900rpm
